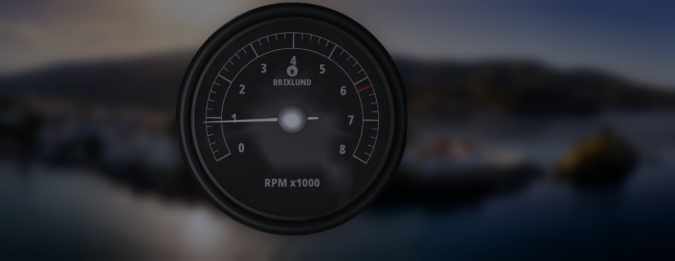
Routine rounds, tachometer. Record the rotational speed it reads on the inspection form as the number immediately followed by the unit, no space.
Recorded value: 900rpm
